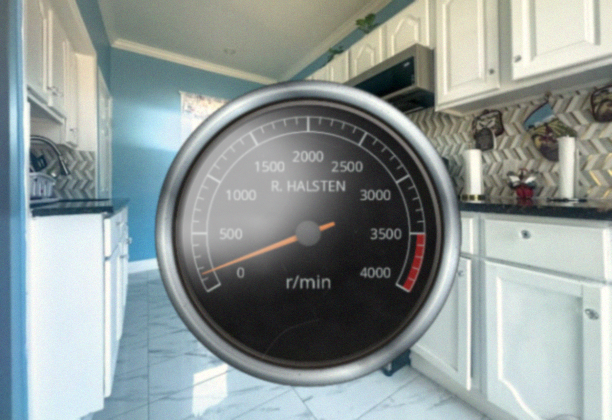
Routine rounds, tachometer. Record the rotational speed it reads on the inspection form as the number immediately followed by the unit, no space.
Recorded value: 150rpm
